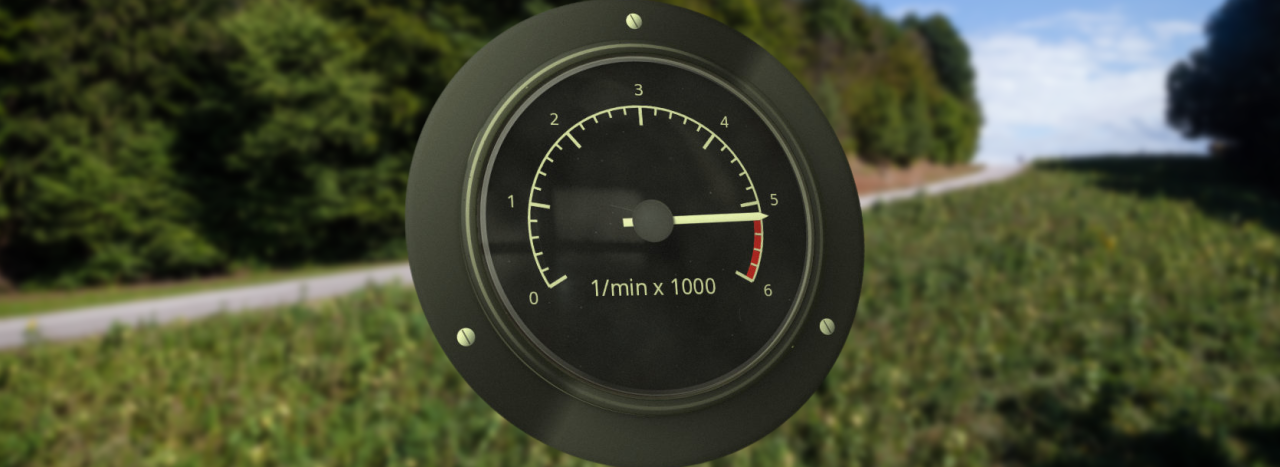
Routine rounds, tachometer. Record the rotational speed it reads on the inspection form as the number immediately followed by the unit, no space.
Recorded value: 5200rpm
